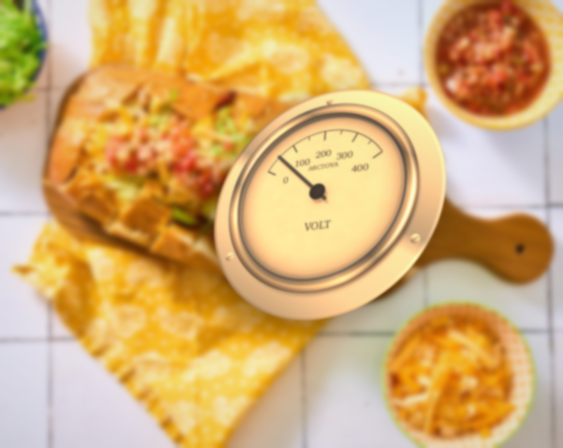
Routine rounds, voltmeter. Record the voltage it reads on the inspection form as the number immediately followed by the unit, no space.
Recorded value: 50V
